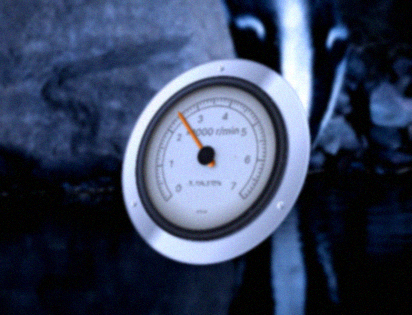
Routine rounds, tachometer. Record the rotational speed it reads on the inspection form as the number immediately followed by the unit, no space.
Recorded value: 2500rpm
